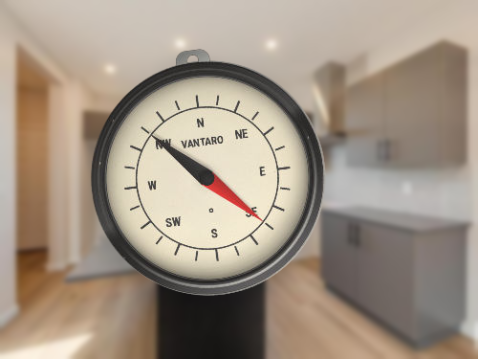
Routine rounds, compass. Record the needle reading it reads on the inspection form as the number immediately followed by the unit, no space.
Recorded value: 135°
